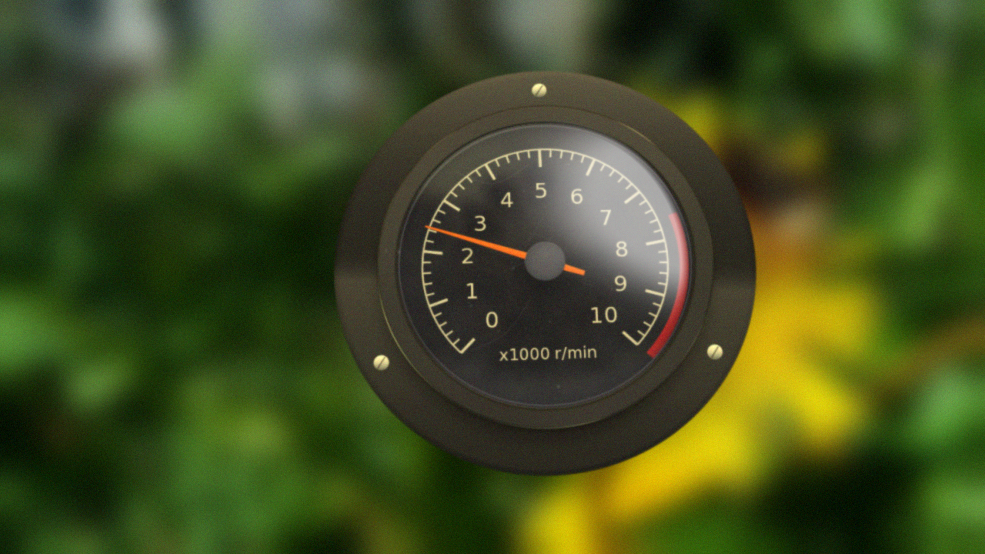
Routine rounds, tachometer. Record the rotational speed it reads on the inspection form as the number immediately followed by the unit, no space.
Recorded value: 2400rpm
